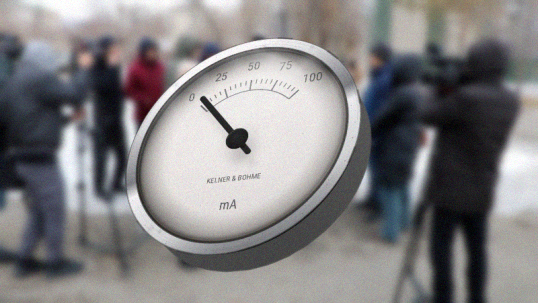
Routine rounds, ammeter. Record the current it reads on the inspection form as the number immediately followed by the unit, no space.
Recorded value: 5mA
